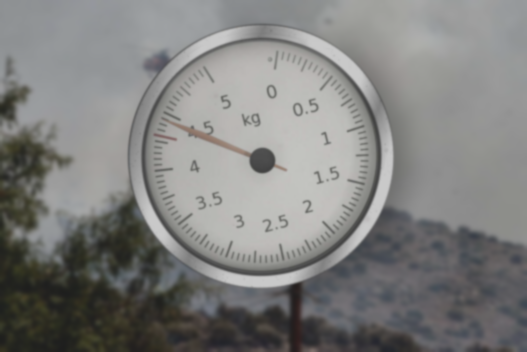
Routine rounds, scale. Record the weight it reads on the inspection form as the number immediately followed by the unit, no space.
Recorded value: 4.45kg
